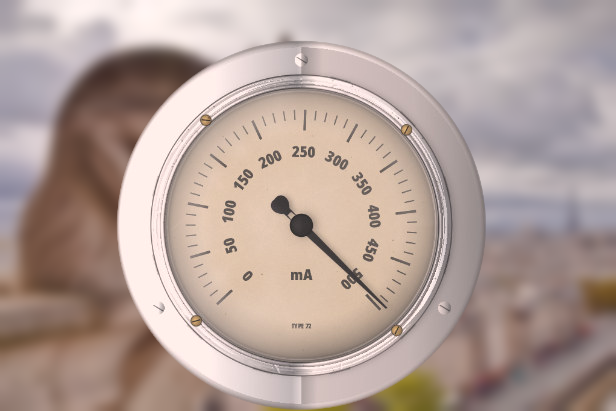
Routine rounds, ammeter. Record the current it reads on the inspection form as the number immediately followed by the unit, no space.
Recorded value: 495mA
